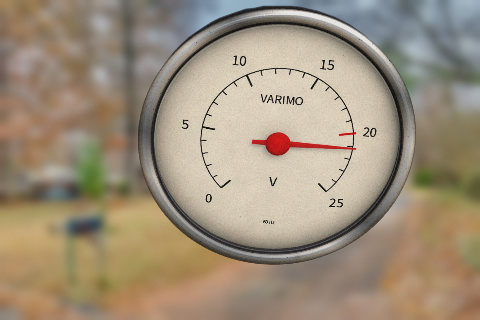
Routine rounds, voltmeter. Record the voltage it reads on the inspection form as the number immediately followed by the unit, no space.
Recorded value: 21V
